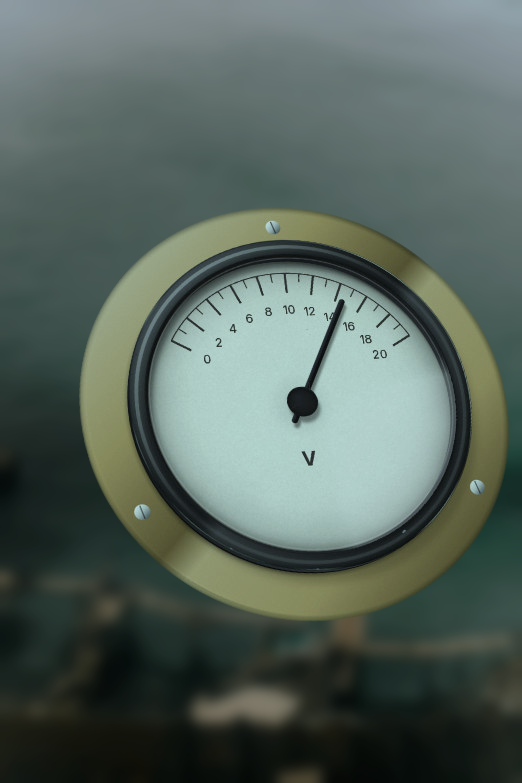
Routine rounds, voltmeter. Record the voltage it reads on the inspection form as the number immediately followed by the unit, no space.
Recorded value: 14.5V
